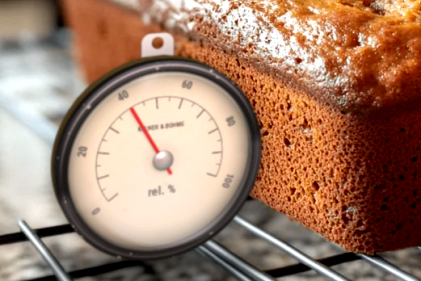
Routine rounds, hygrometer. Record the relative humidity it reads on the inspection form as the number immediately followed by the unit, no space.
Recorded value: 40%
